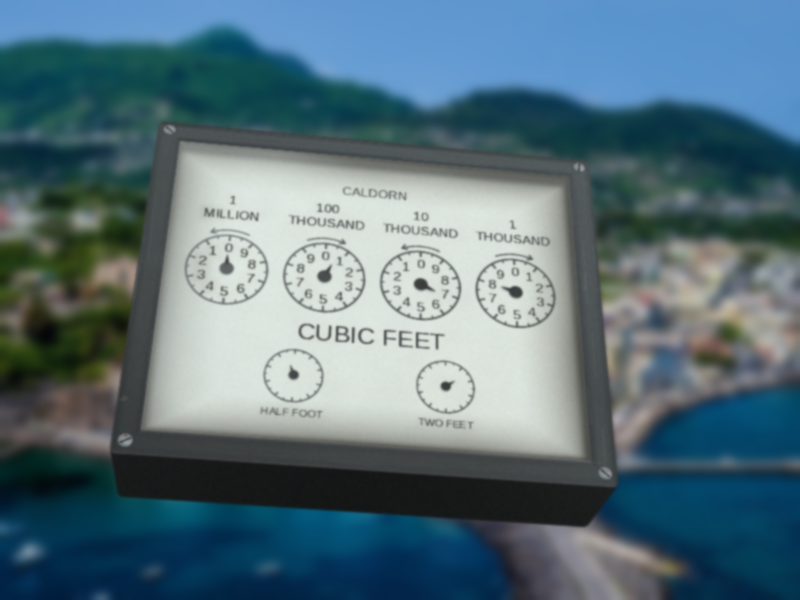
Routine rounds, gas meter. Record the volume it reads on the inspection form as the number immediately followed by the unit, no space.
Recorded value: 6800ft³
